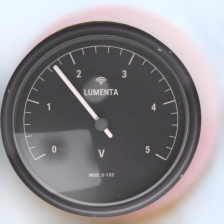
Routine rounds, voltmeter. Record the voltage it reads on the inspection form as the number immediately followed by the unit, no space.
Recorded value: 1.7V
